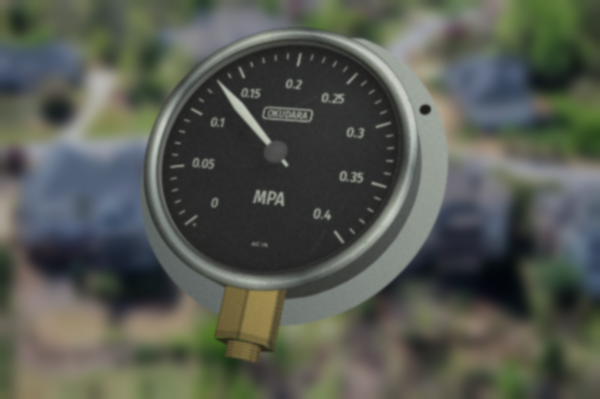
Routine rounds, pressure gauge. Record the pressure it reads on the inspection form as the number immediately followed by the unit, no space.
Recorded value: 0.13MPa
